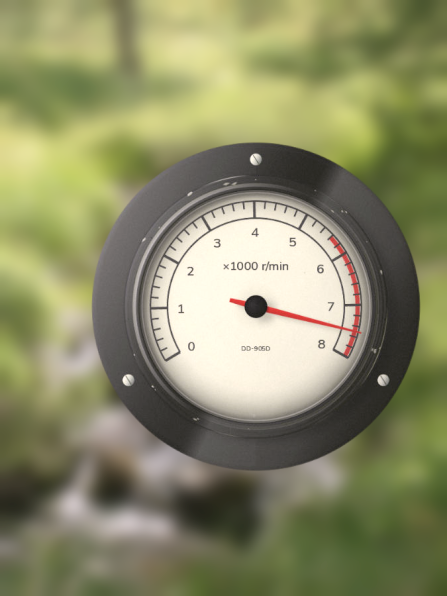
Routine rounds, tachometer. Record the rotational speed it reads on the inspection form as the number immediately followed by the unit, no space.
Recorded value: 7500rpm
